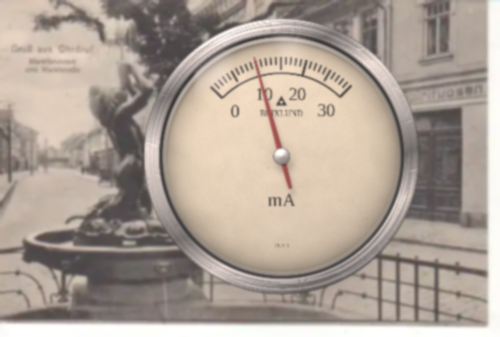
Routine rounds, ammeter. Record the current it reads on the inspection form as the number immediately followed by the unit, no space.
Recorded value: 10mA
